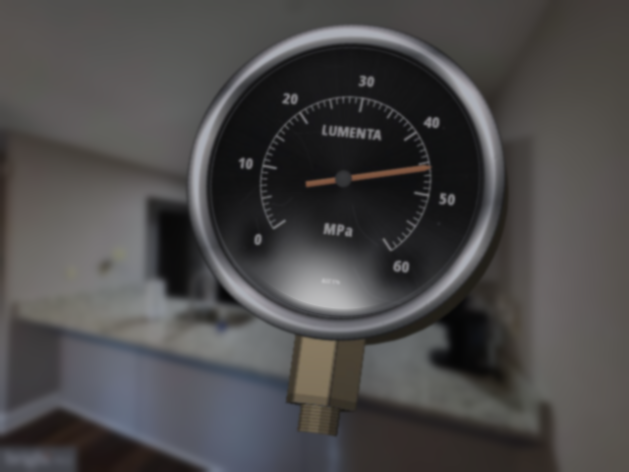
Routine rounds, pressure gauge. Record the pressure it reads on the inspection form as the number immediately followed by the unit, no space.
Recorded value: 46MPa
